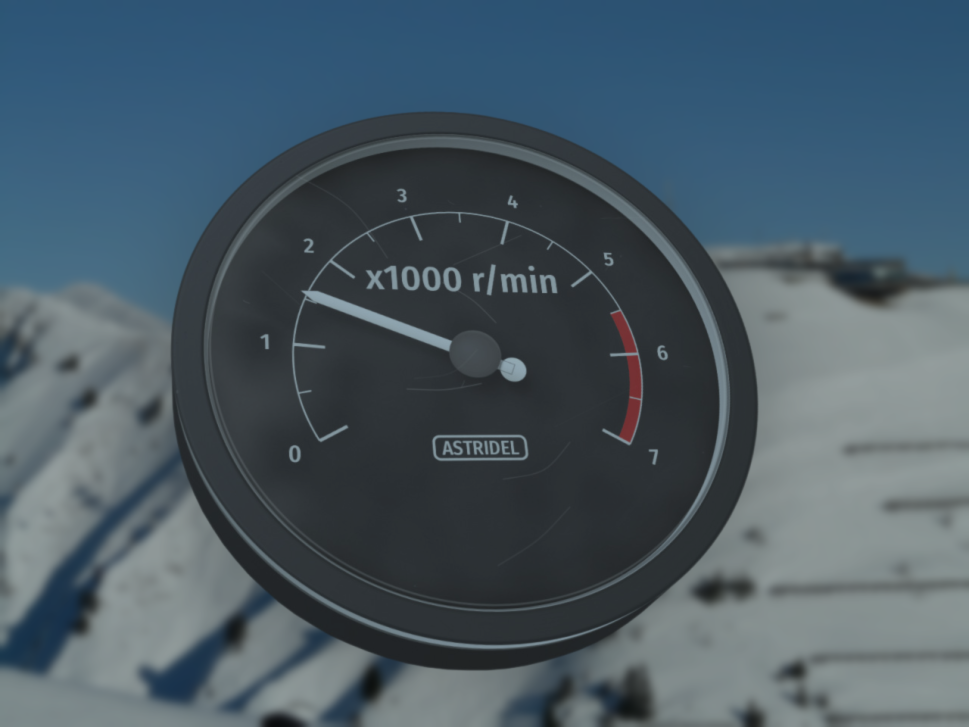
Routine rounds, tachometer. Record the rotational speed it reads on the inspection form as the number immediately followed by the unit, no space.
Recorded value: 1500rpm
